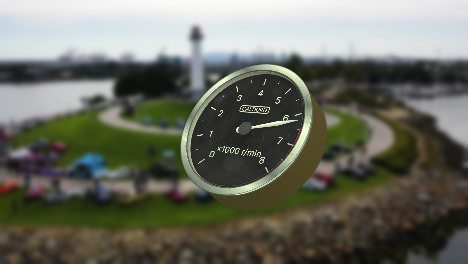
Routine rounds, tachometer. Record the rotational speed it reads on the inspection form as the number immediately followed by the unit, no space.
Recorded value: 6250rpm
